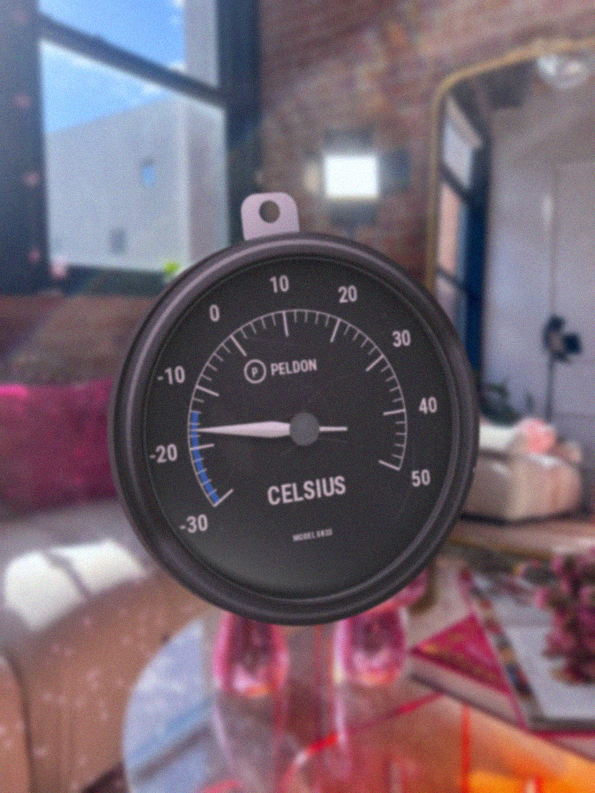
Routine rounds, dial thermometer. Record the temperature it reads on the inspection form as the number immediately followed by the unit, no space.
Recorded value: -17°C
